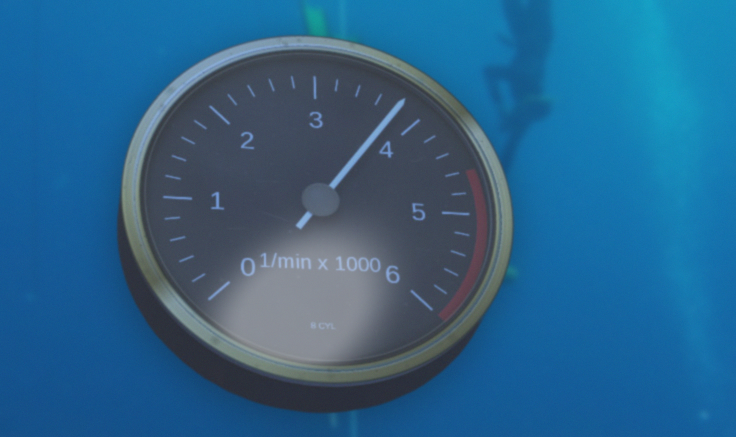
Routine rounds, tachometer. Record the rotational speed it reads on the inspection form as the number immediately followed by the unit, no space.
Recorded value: 3800rpm
